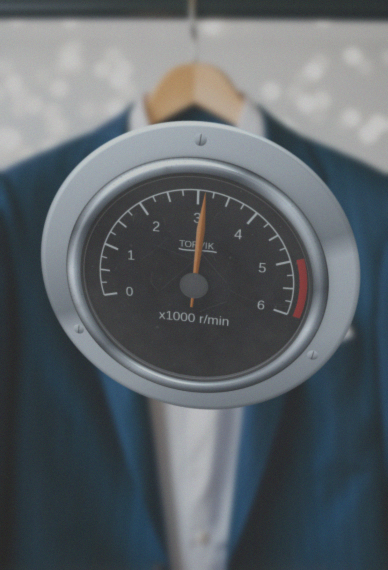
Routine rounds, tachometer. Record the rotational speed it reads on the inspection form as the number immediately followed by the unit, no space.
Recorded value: 3125rpm
